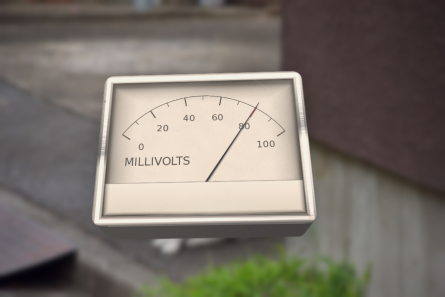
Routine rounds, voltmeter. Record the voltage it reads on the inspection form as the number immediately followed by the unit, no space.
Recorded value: 80mV
